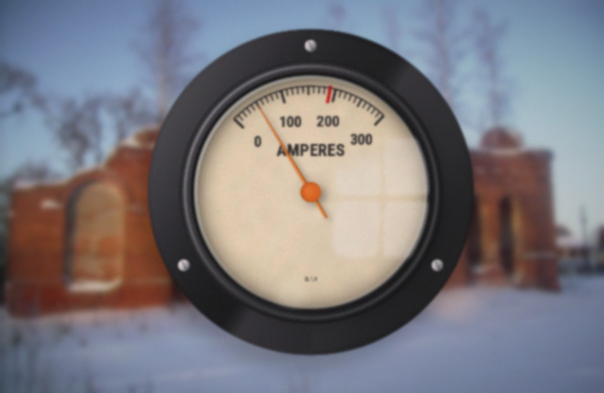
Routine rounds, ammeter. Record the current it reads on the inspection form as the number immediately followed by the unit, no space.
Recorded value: 50A
